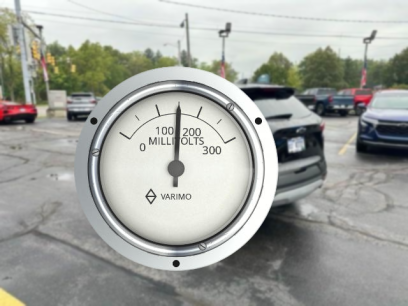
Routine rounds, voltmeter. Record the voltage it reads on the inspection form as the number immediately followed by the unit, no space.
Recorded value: 150mV
